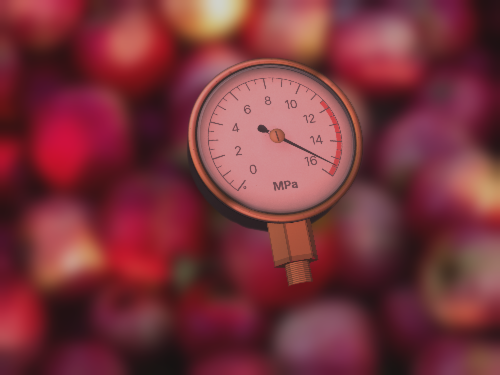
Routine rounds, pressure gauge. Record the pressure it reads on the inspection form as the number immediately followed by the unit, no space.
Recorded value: 15.5MPa
